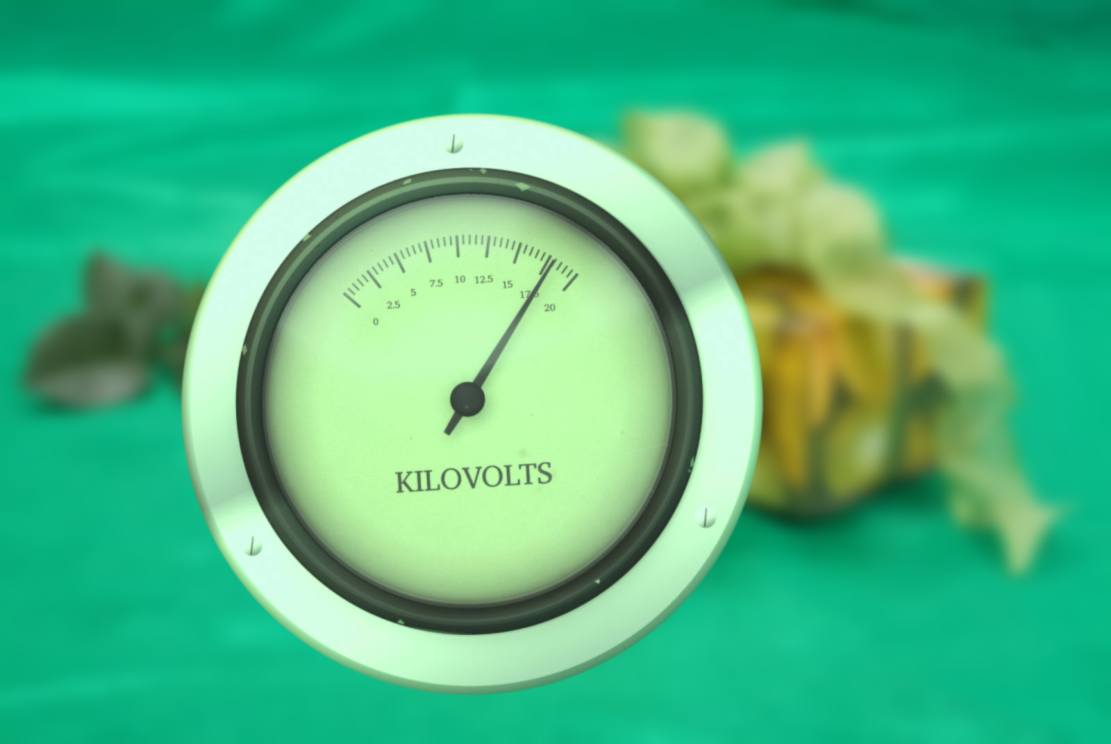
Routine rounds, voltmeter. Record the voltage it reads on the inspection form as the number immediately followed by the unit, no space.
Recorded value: 18kV
